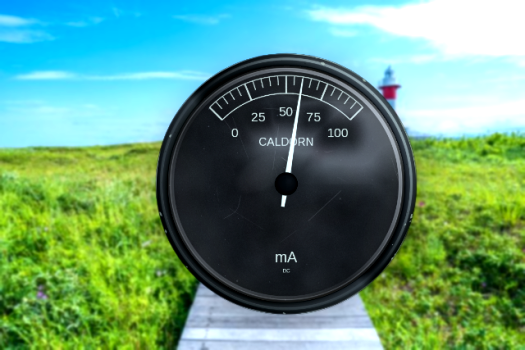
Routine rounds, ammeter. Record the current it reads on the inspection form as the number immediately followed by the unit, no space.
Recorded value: 60mA
